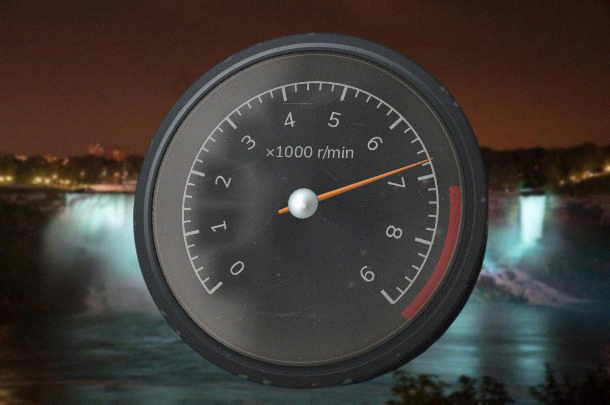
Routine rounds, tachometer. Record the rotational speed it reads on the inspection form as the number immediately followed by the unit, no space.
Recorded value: 6800rpm
